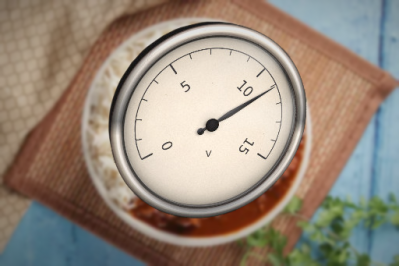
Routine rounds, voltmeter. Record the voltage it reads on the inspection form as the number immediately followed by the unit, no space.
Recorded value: 11V
